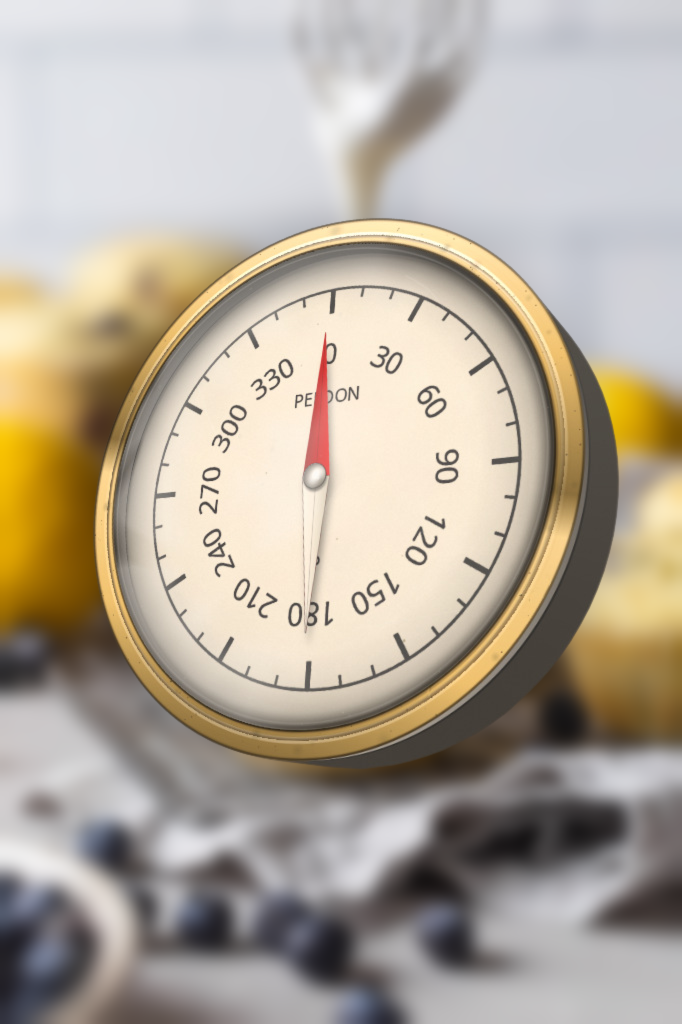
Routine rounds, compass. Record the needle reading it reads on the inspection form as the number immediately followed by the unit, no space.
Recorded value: 0°
